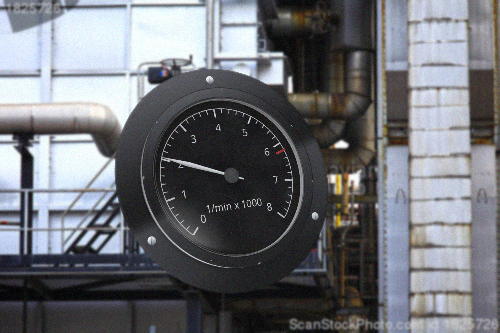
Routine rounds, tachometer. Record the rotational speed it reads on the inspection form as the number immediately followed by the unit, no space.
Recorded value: 2000rpm
